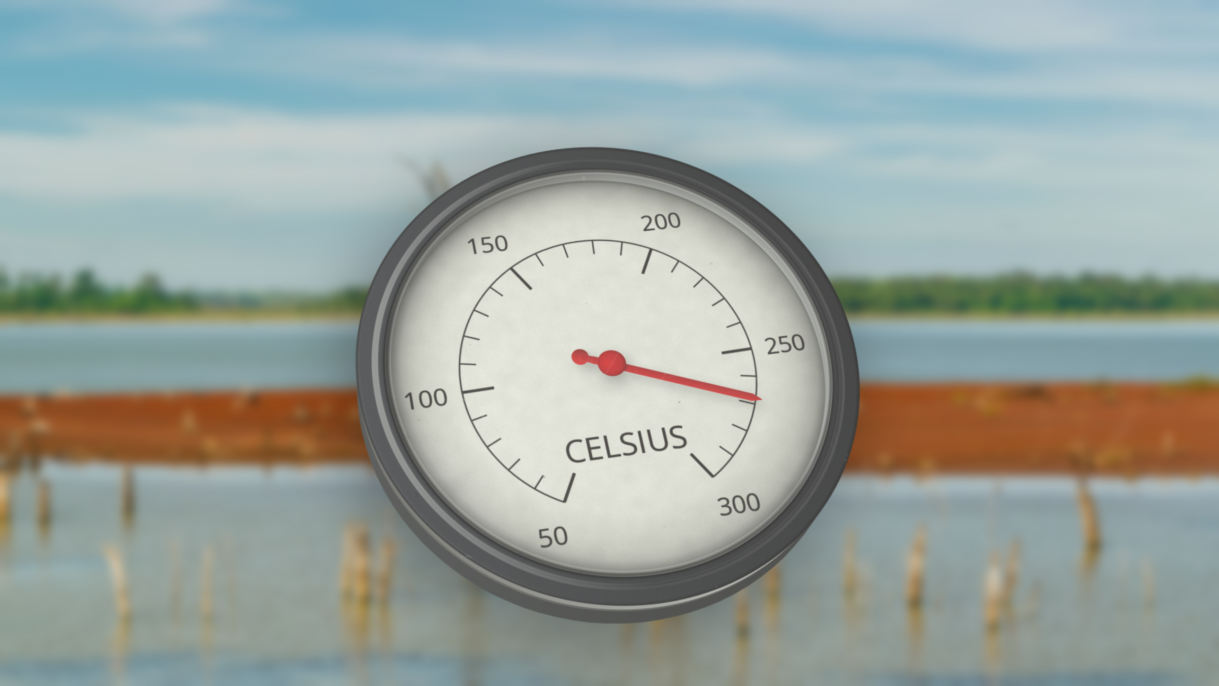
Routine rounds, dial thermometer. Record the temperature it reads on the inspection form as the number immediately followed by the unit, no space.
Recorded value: 270°C
